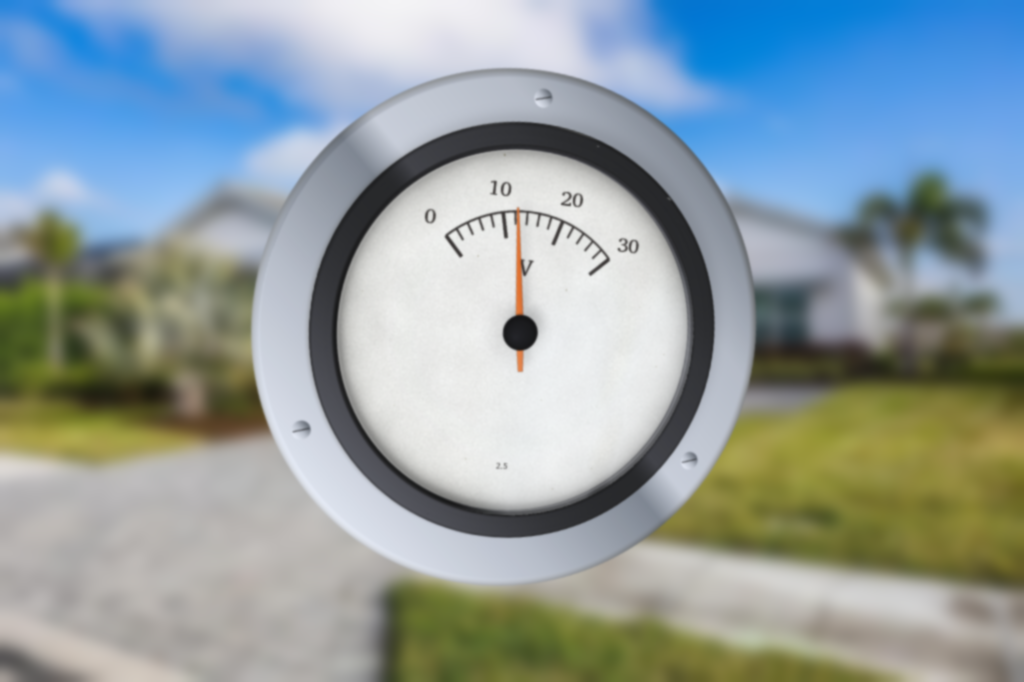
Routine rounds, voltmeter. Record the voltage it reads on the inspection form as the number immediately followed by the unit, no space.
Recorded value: 12V
